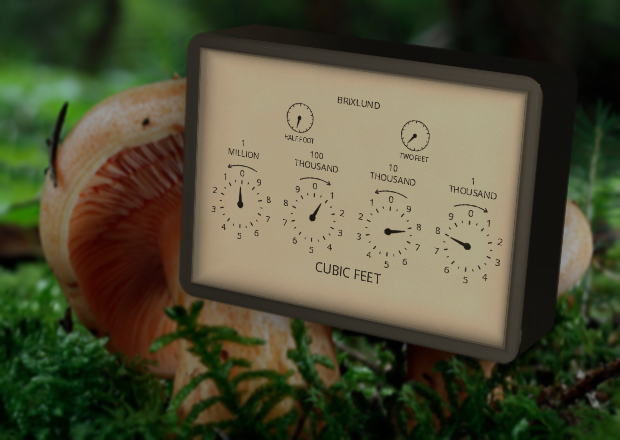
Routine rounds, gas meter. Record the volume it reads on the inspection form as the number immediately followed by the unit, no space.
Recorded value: 7800ft³
